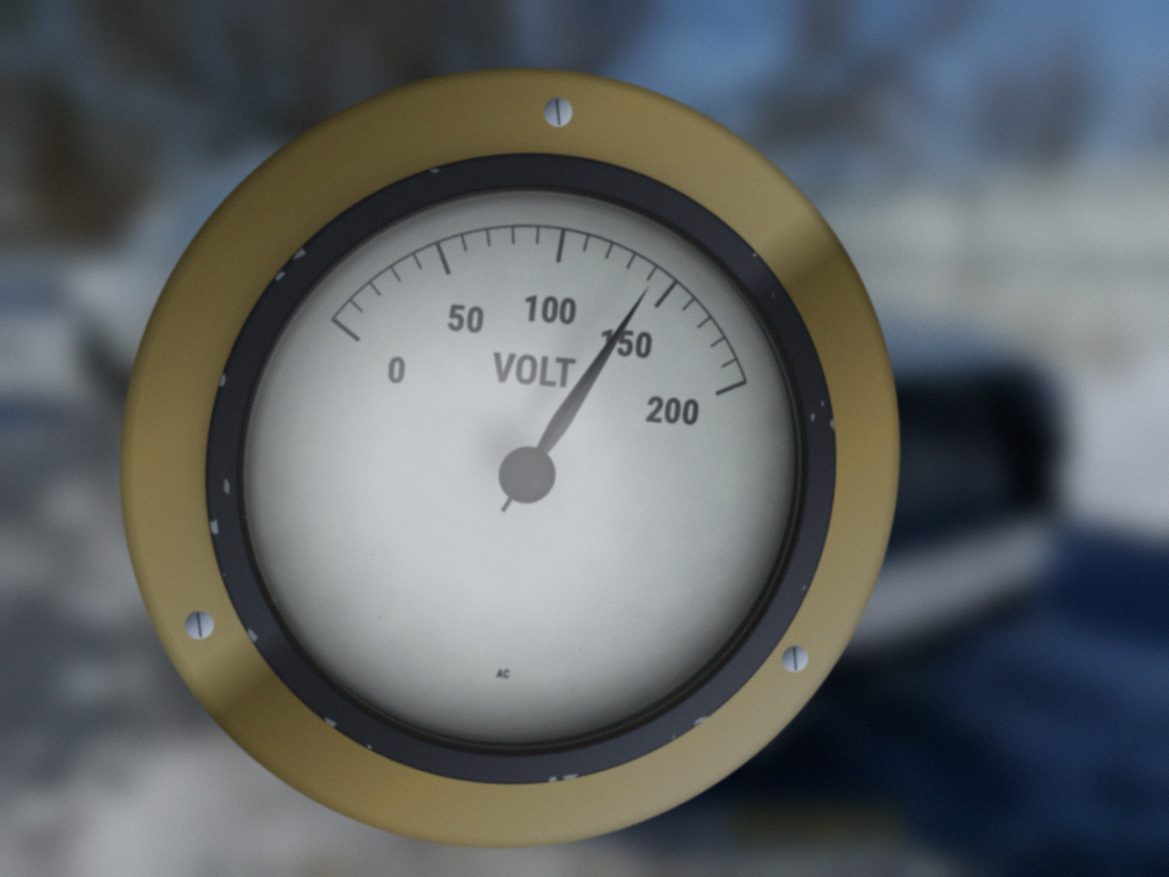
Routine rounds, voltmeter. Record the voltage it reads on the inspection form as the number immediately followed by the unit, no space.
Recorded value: 140V
